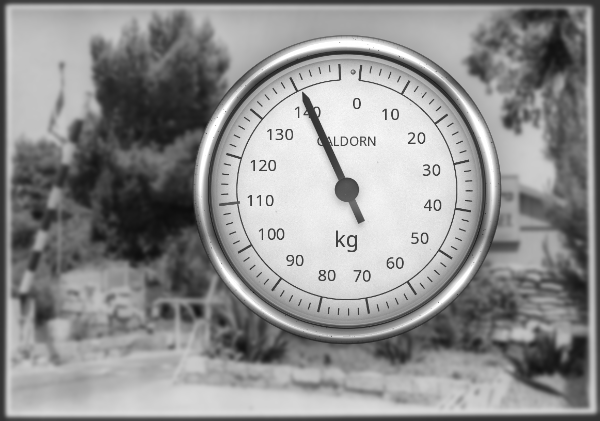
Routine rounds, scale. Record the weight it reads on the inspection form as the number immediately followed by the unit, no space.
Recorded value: 141kg
